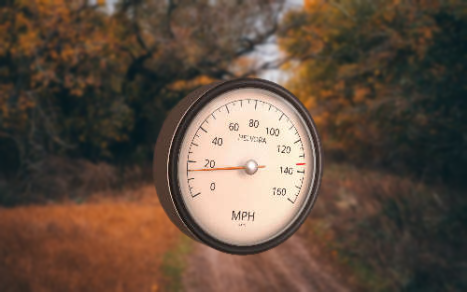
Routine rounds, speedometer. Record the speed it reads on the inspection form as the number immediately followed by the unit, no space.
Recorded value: 15mph
